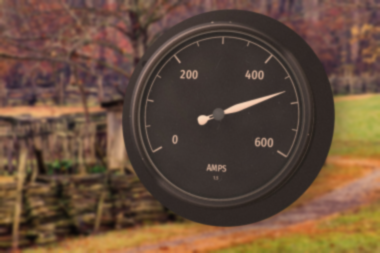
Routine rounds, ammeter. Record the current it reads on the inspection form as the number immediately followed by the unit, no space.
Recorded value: 475A
